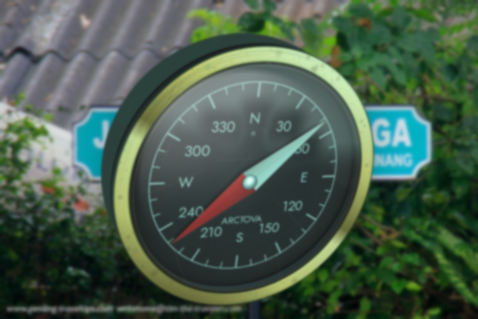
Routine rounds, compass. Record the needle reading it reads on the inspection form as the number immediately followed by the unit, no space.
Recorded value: 230°
